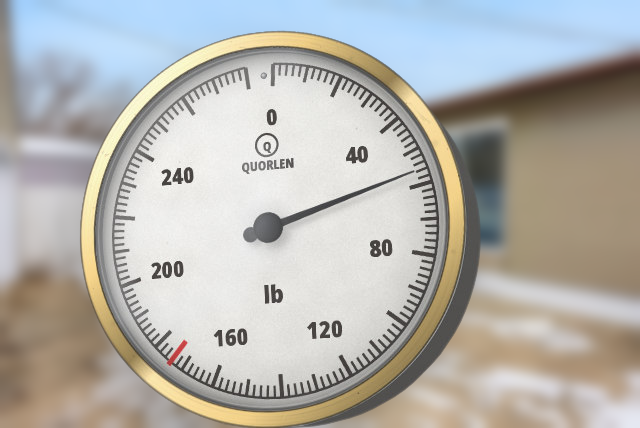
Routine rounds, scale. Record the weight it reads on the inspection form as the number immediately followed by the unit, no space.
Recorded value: 56lb
